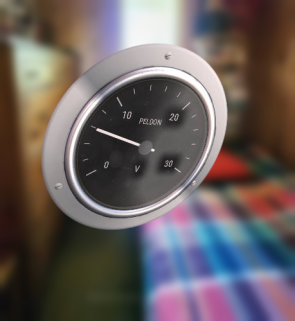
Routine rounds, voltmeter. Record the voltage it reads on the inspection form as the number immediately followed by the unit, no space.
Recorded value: 6V
